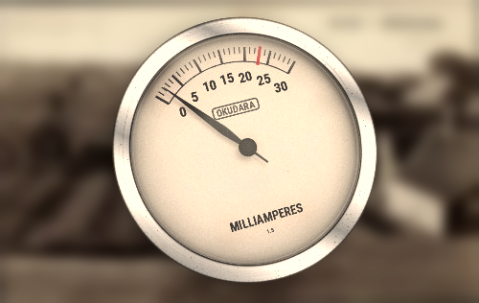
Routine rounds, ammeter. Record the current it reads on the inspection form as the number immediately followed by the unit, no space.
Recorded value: 2mA
